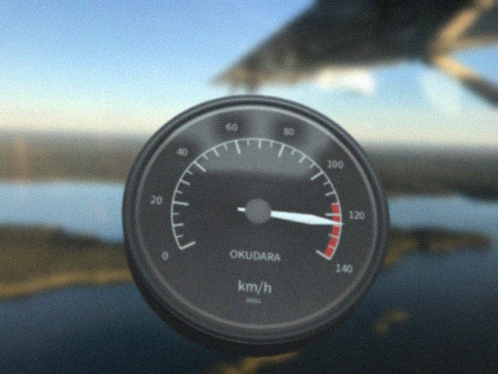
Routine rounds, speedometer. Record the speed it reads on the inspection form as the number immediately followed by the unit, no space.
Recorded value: 125km/h
